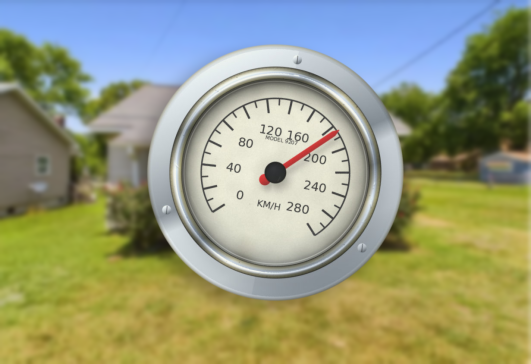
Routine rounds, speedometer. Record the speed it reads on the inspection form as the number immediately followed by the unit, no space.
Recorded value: 185km/h
